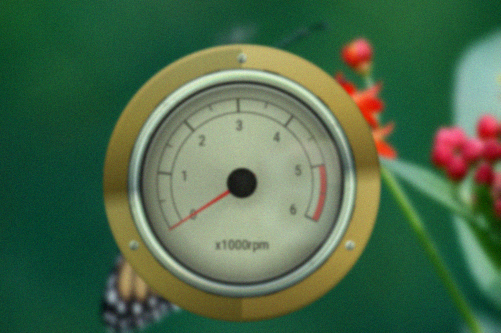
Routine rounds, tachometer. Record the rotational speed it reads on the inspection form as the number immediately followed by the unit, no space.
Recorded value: 0rpm
